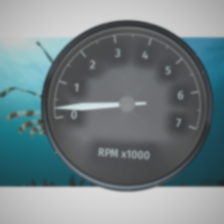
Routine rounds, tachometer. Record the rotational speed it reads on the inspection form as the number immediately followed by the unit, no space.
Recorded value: 250rpm
